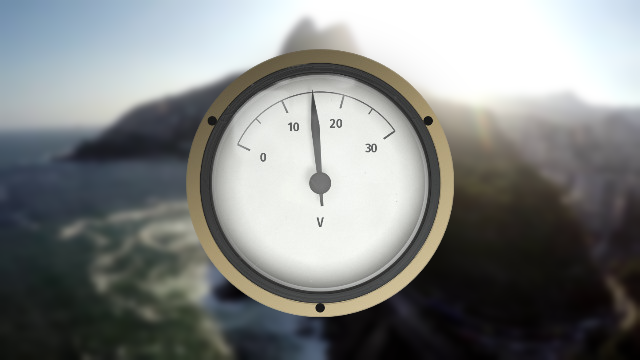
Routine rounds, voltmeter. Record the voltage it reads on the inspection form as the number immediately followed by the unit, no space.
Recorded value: 15V
